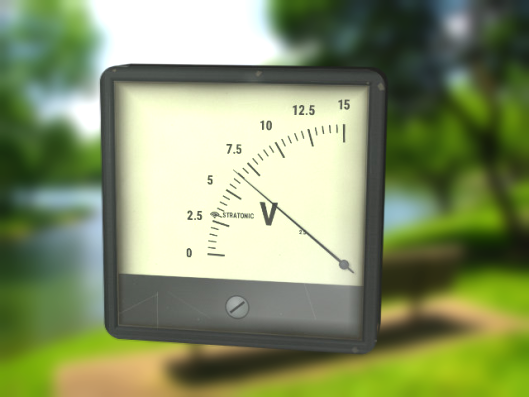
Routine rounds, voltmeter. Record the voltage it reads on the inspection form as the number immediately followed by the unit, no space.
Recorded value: 6.5V
